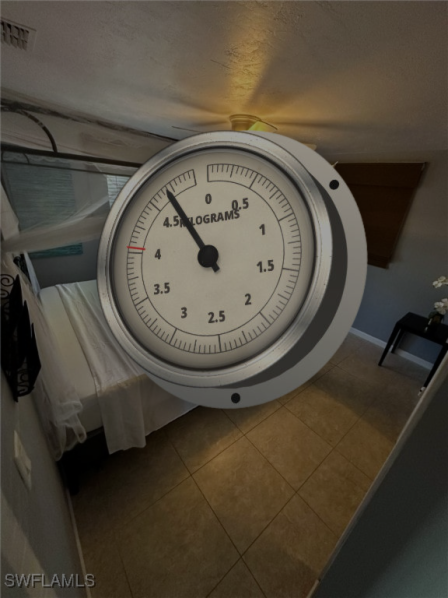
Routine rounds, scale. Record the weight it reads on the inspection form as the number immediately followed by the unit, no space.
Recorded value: 4.7kg
